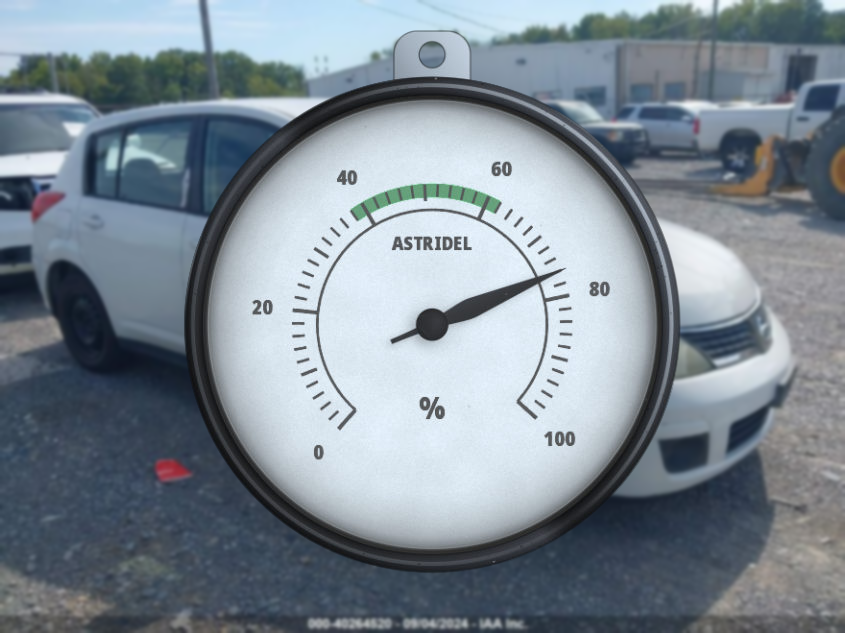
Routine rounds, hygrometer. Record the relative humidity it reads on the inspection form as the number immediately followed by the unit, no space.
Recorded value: 76%
